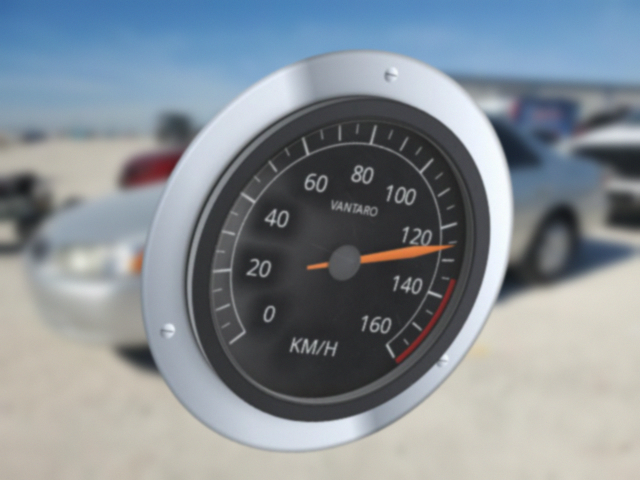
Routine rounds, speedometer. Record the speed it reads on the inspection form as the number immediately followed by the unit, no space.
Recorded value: 125km/h
